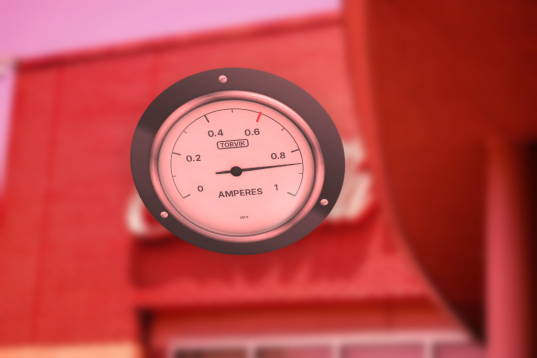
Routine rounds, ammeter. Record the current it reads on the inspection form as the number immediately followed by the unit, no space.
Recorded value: 0.85A
